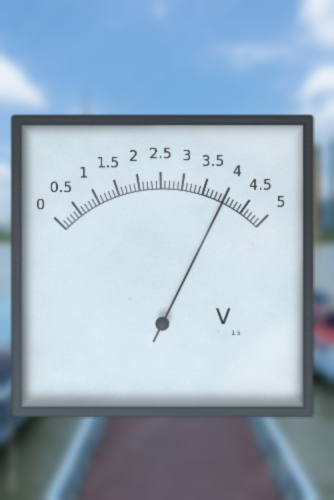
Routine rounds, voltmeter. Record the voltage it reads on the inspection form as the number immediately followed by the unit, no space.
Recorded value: 4V
